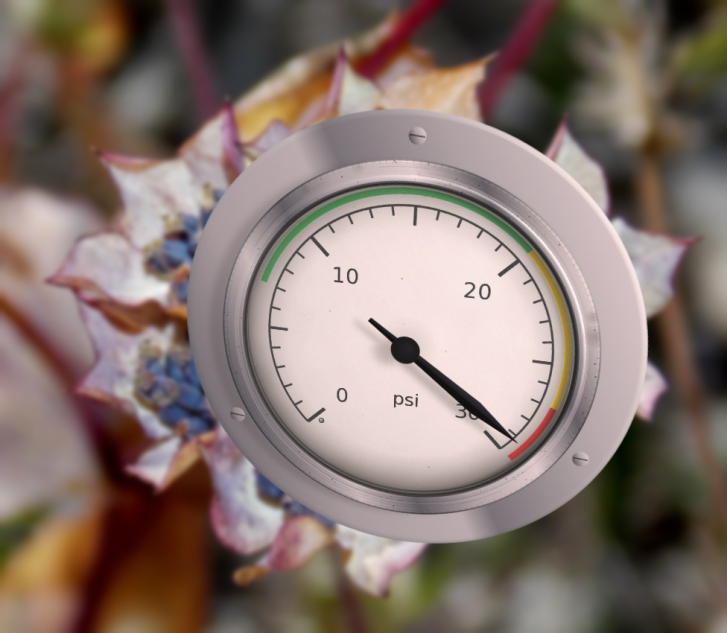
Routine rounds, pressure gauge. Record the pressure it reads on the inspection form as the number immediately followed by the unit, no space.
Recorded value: 29psi
